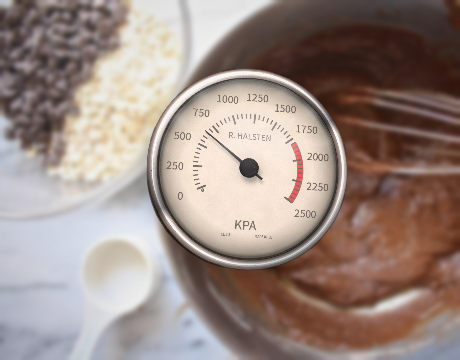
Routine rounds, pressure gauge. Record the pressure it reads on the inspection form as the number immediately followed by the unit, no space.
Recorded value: 650kPa
